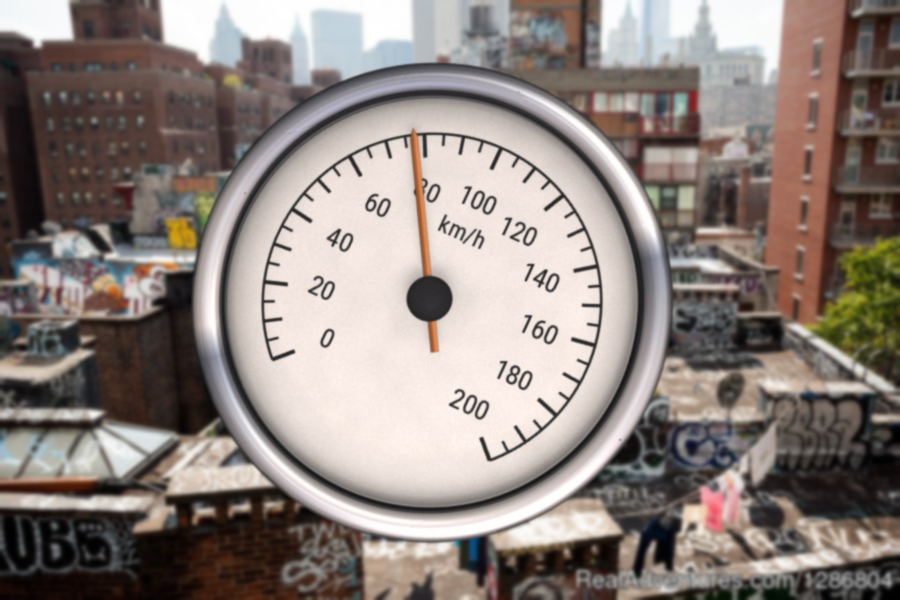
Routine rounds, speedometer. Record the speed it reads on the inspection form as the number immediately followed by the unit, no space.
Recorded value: 77.5km/h
